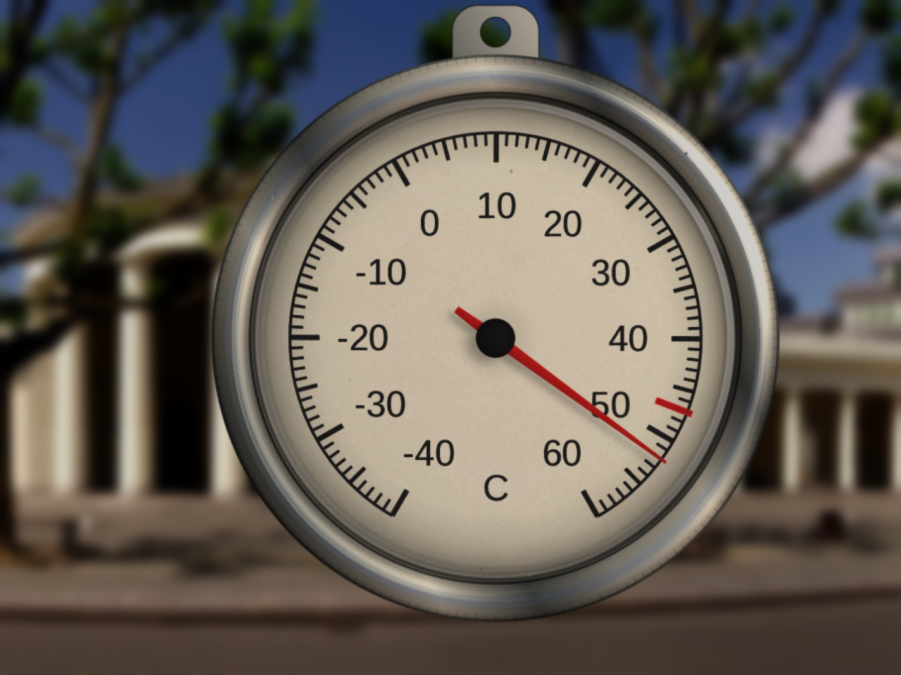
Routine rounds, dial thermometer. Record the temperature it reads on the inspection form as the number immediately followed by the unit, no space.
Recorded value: 52°C
